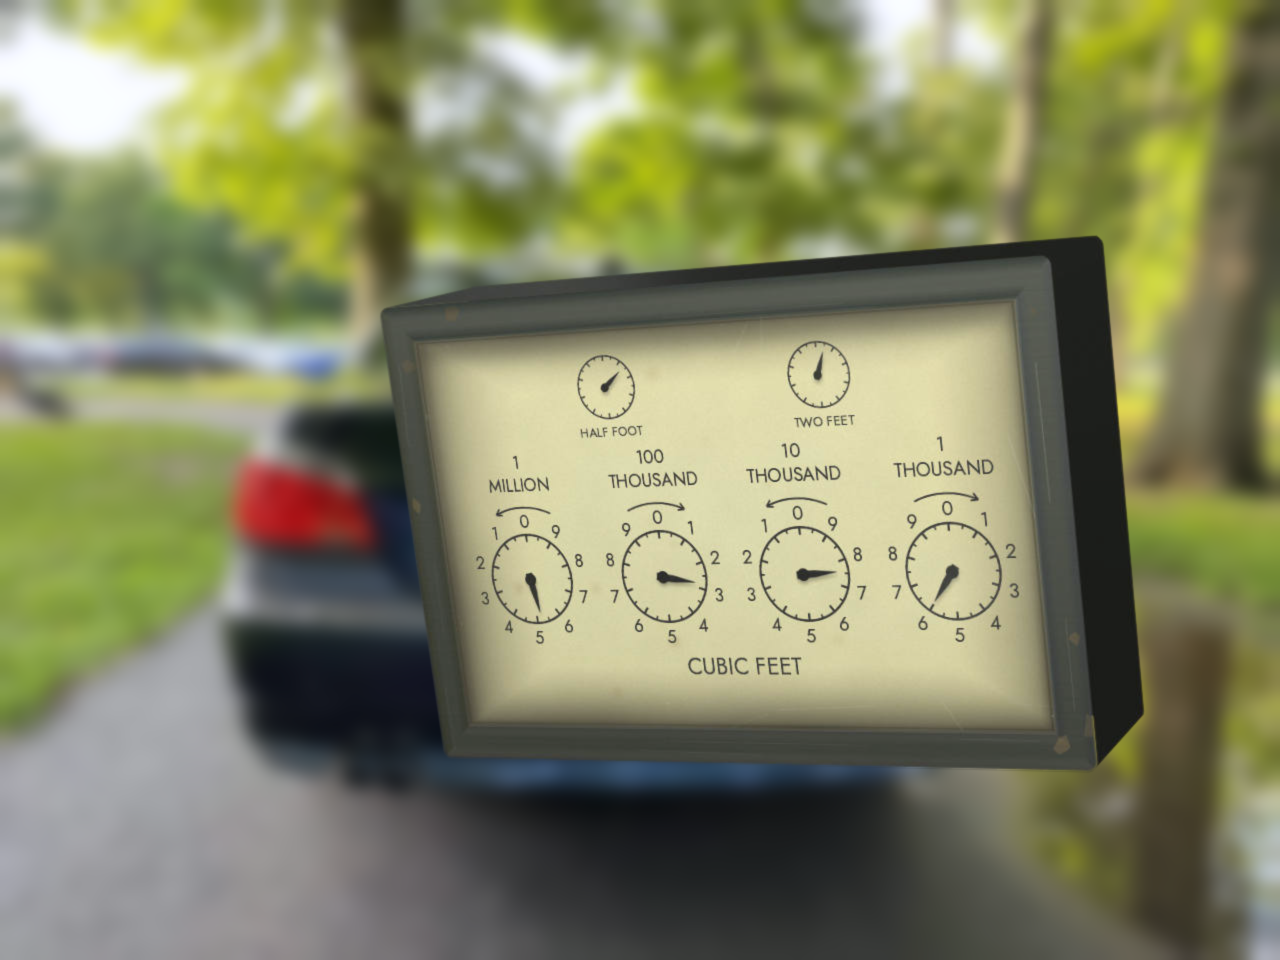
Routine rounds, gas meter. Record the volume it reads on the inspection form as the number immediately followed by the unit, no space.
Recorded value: 527600ft³
